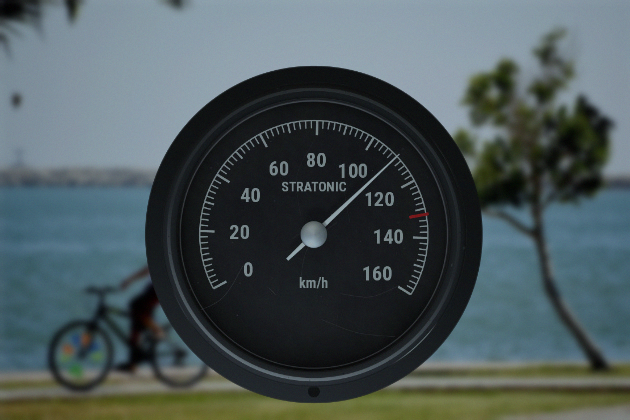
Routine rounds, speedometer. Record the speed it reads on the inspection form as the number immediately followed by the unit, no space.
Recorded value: 110km/h
